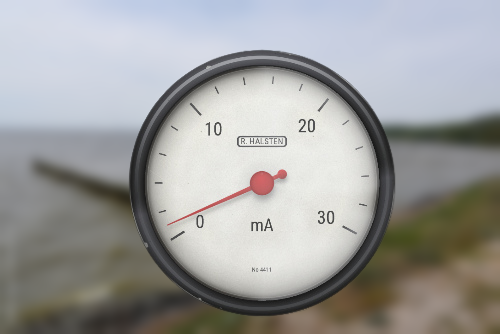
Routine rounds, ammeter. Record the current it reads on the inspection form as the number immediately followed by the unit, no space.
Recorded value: 1mA
